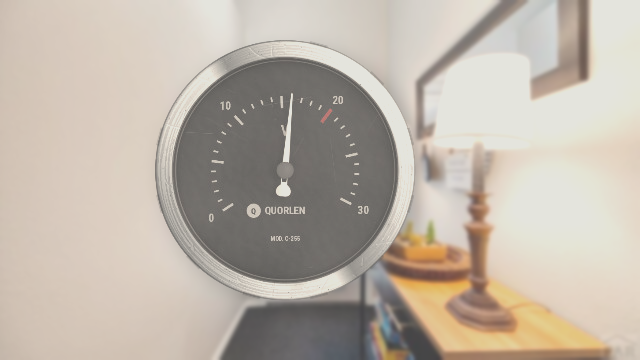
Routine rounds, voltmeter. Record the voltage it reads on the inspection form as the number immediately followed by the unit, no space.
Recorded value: 16V
